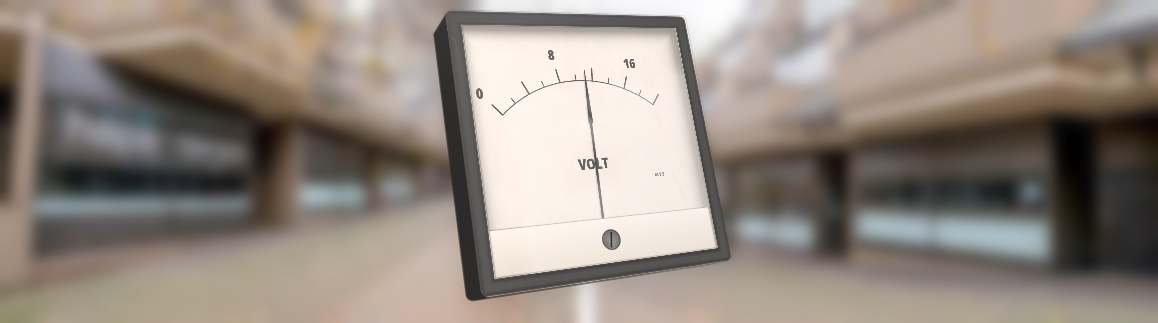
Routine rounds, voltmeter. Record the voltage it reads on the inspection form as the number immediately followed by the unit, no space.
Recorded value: 11V
